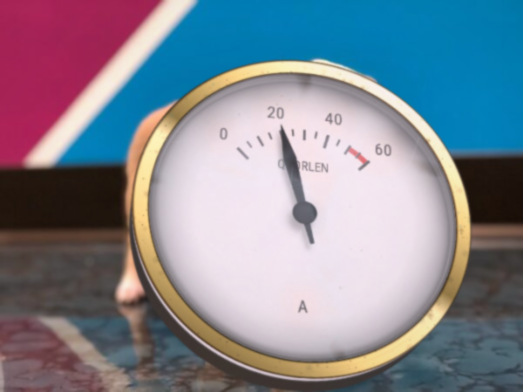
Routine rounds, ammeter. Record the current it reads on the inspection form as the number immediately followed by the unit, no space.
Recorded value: 20A
